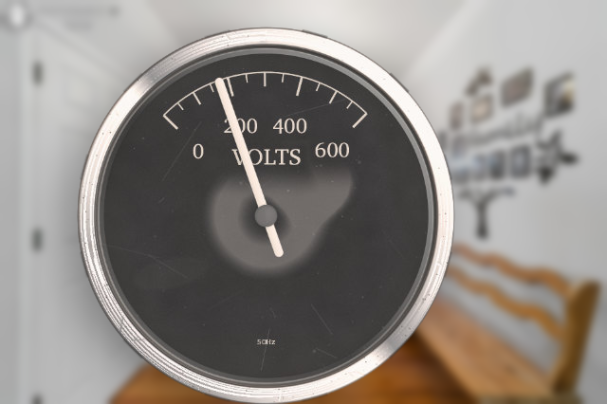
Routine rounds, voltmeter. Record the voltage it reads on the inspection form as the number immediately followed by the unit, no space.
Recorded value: 175V
